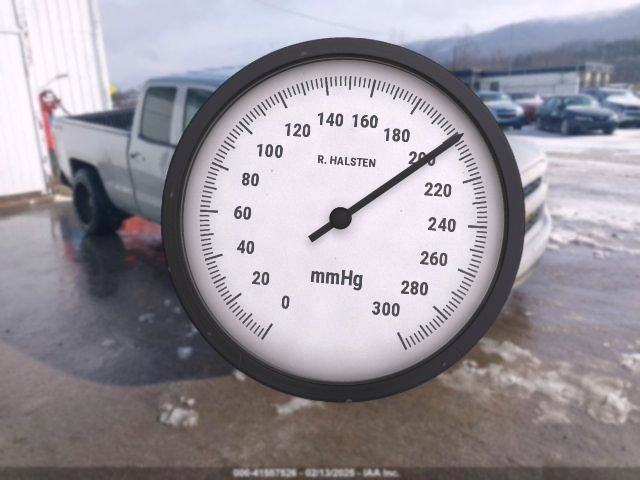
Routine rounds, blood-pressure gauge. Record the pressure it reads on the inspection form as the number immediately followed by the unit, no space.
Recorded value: 202mmHg
